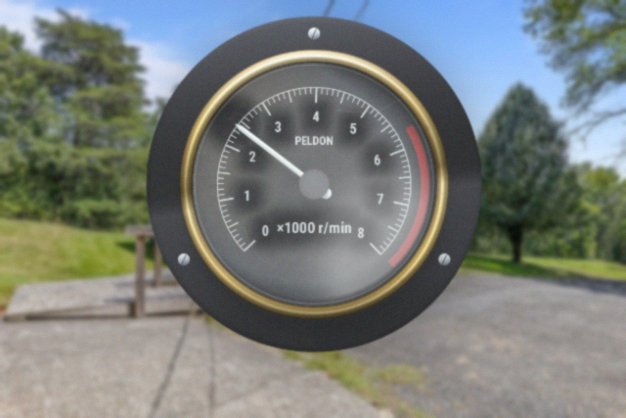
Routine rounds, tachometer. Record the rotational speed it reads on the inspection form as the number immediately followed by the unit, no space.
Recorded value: 2400rpm
